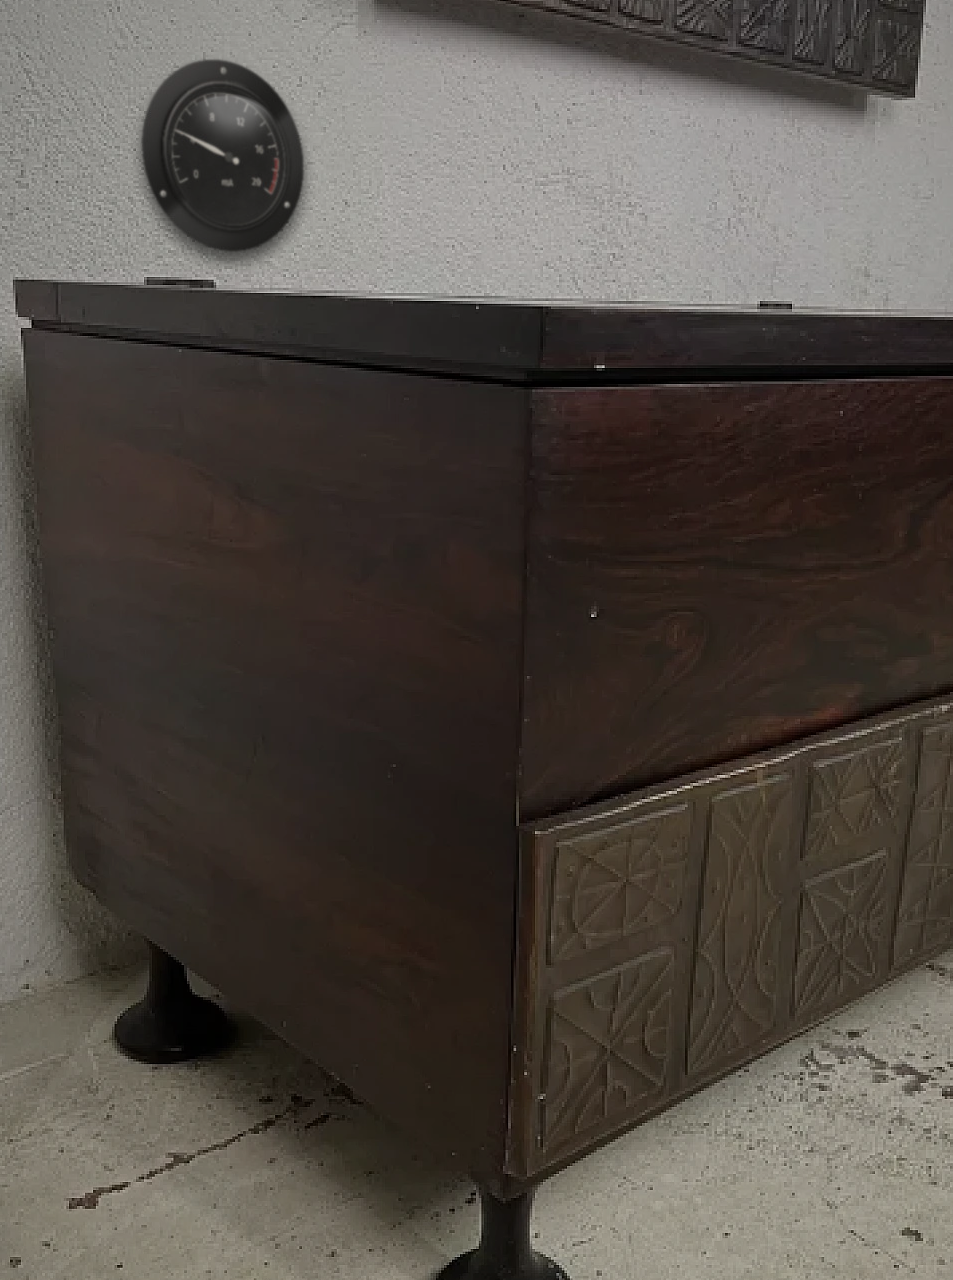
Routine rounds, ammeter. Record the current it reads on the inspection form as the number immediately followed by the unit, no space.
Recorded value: 4mA
